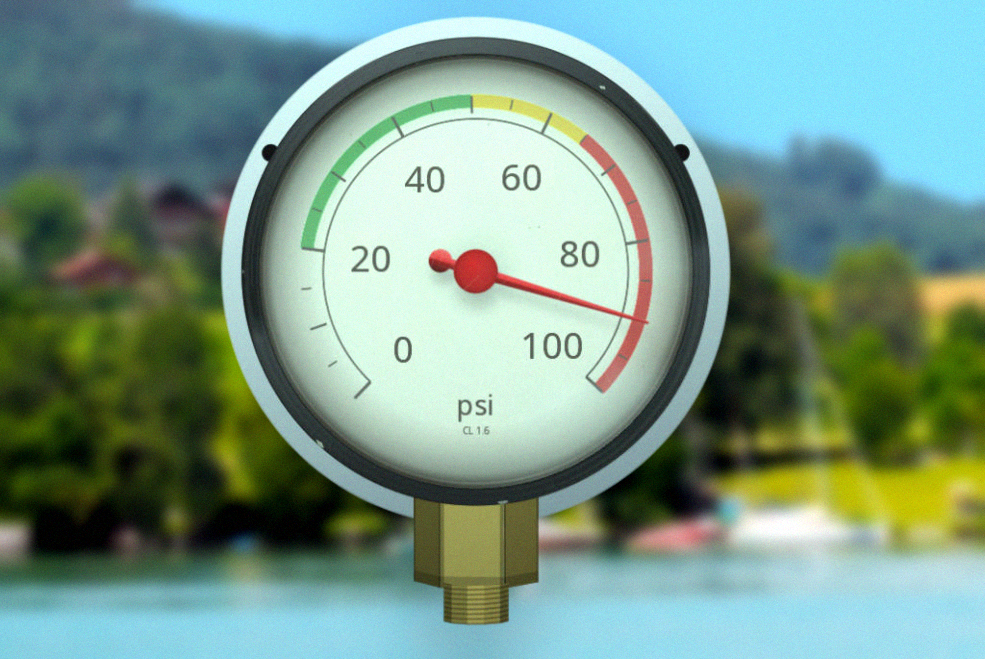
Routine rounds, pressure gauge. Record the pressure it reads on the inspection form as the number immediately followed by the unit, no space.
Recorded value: 90psi
